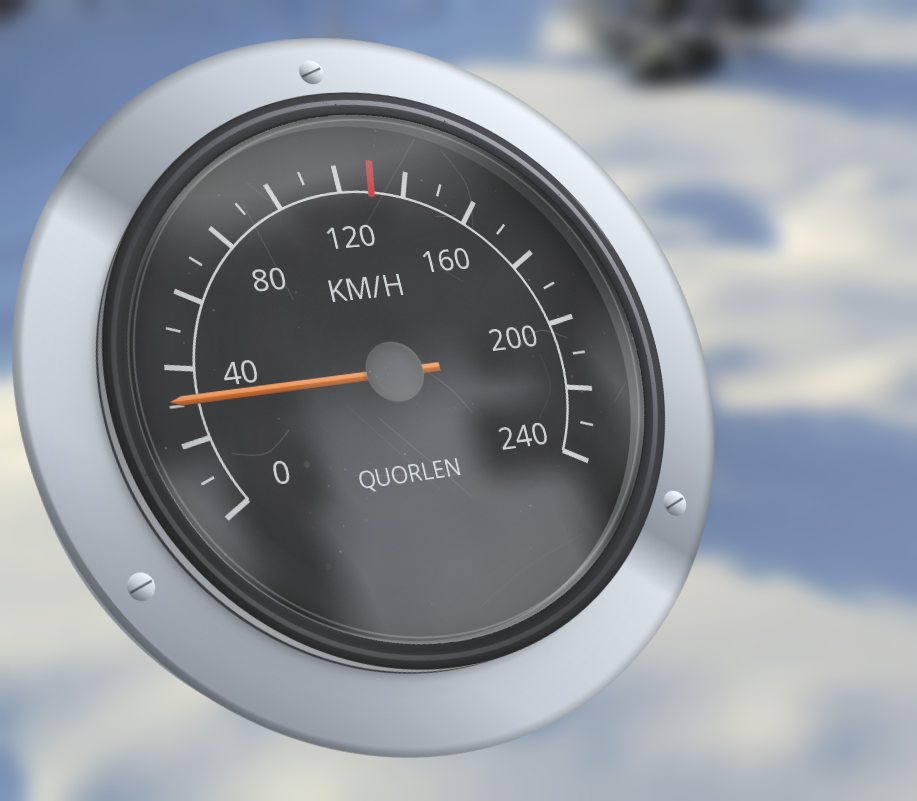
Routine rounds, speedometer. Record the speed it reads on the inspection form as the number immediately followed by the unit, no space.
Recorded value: 30km/h
